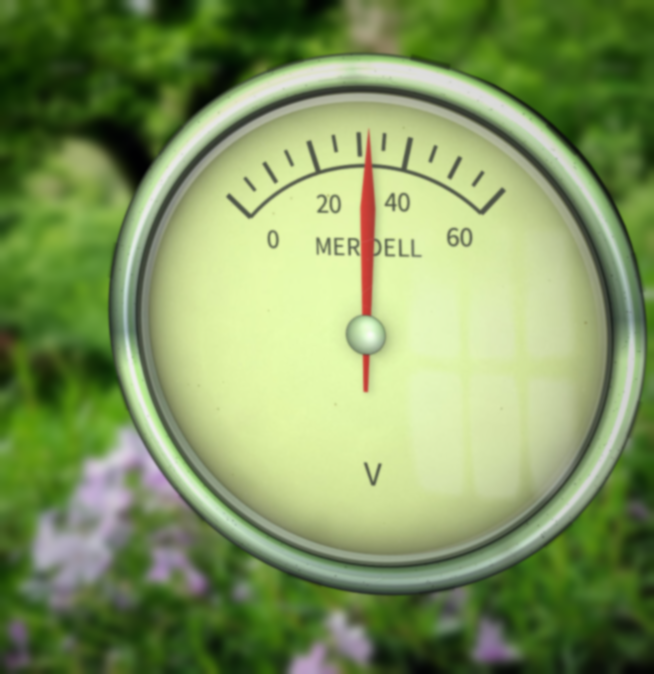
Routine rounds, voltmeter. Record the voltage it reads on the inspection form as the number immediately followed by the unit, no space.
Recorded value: 32.5V
